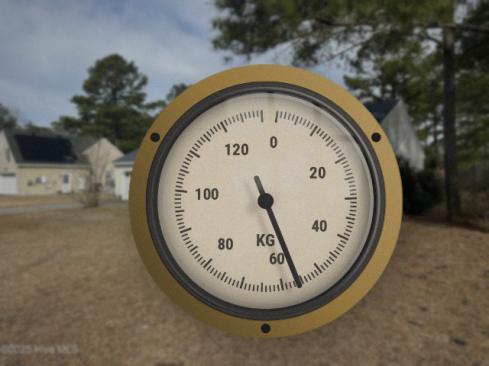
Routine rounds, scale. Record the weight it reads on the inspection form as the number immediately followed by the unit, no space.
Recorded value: 56kg
